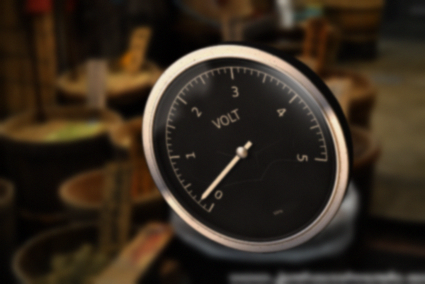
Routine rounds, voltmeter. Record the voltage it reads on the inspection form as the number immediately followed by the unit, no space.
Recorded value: 0.2V
